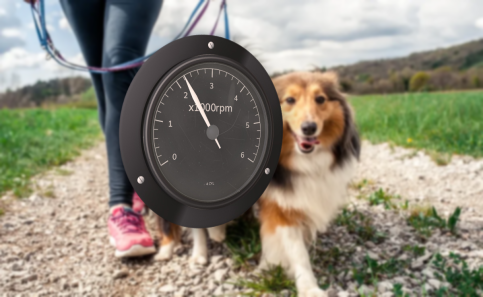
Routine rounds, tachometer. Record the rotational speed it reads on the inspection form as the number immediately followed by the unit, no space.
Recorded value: 2200rpm
